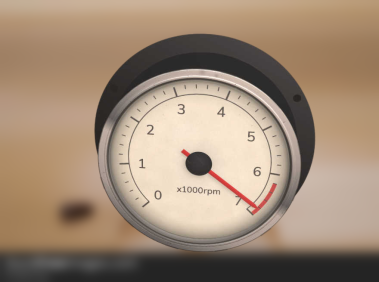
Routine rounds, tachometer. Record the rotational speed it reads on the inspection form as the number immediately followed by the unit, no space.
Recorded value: 6800rpm
